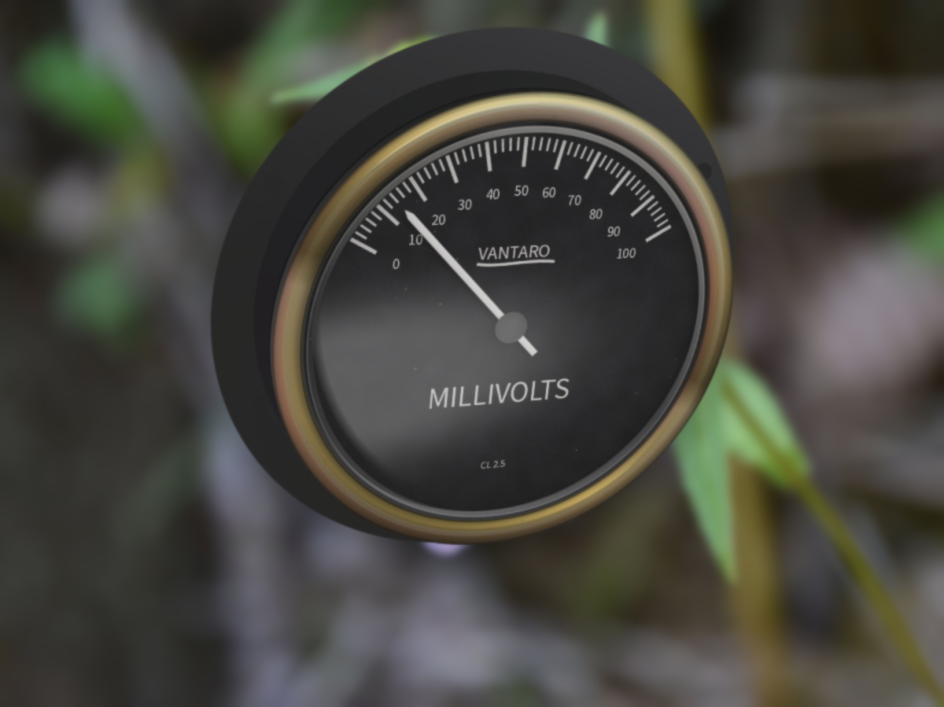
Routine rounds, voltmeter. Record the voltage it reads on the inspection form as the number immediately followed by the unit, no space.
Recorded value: 14mV
